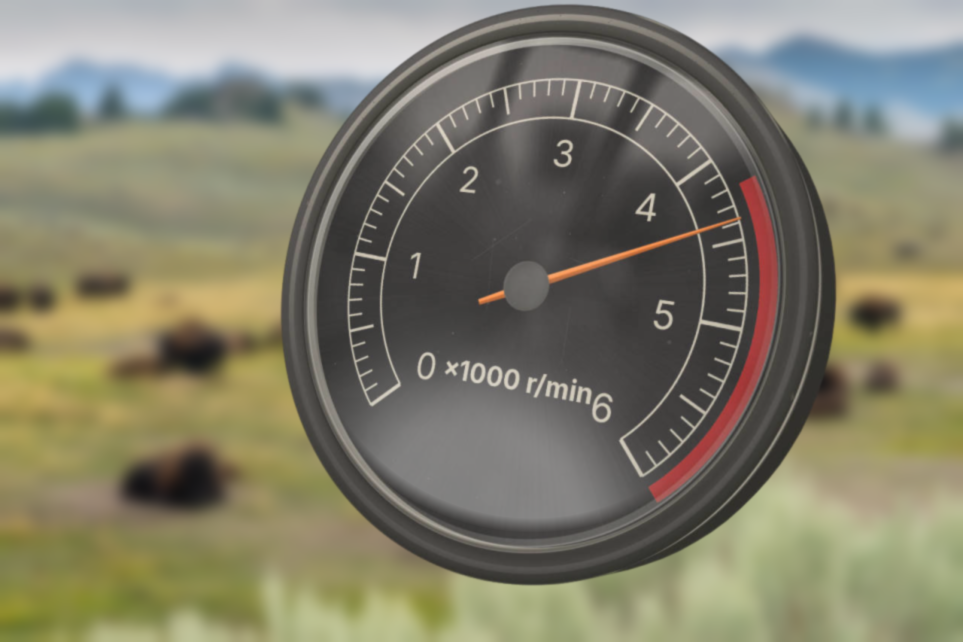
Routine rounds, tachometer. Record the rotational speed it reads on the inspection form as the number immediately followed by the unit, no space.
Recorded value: 4400rpm
